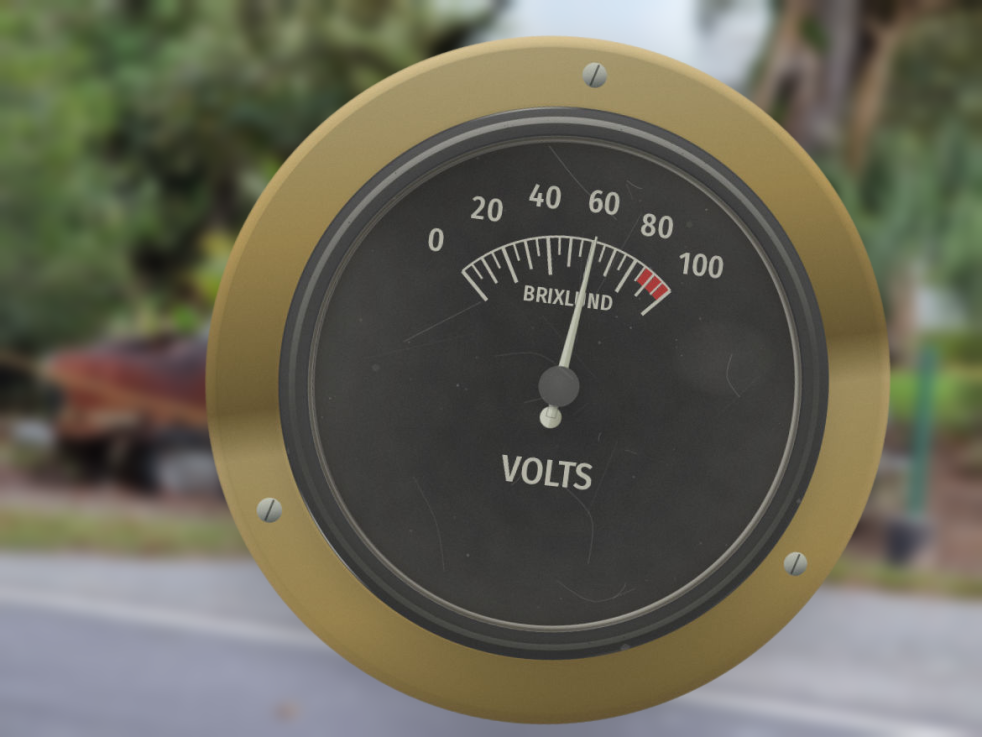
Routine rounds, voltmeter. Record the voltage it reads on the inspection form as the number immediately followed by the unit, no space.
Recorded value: 60V
